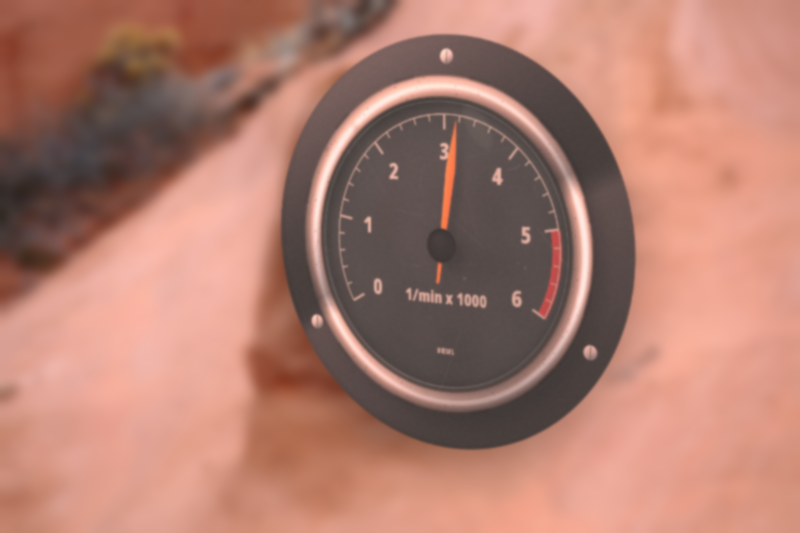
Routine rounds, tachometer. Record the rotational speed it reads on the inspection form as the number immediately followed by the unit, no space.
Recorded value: 3200rpm
